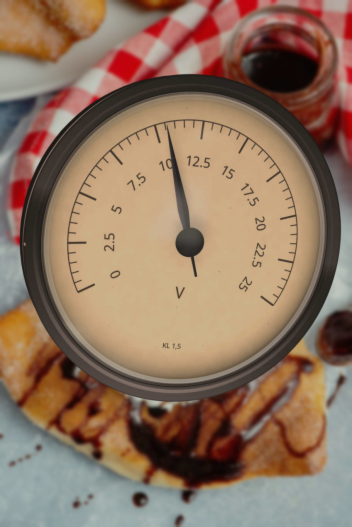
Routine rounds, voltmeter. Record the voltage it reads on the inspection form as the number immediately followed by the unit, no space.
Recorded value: 10.5V
